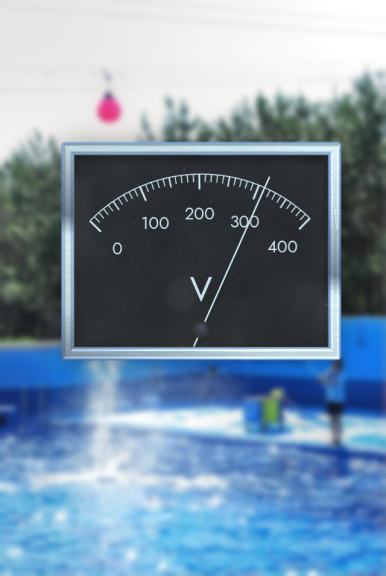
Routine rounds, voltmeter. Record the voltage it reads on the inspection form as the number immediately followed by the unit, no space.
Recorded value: 310V
